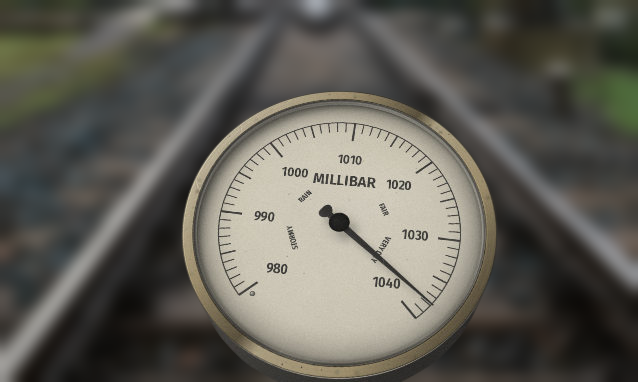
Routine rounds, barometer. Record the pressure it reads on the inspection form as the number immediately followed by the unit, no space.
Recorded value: 1038mbar
